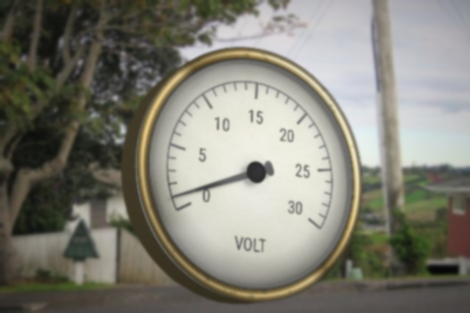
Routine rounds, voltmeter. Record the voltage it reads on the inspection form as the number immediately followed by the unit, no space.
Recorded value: 1V
